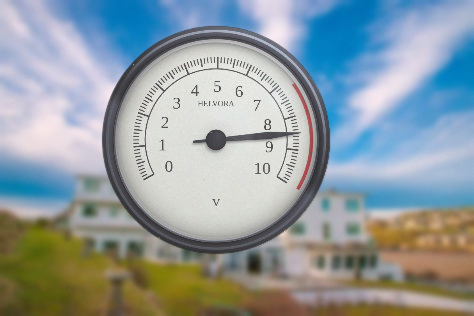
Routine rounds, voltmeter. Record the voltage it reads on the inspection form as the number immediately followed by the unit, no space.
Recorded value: 8.5V
